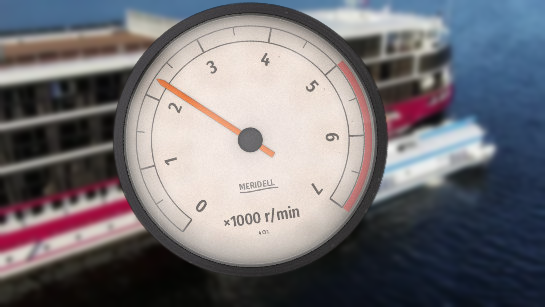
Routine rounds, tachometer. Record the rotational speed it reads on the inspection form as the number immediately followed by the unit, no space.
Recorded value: 2250rpm
